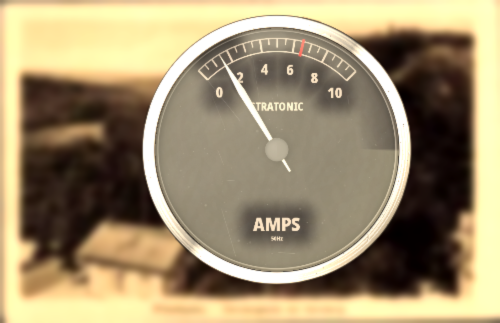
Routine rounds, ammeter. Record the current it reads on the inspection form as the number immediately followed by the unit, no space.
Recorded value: 1.5A
